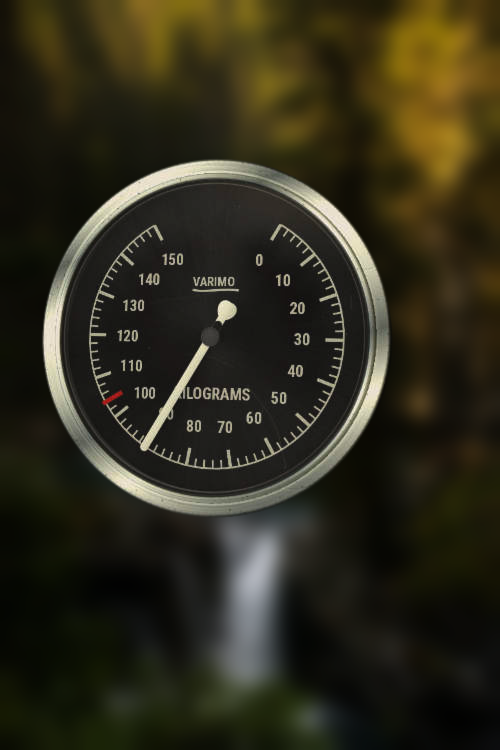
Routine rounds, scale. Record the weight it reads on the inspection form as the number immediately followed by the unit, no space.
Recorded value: 90kg
